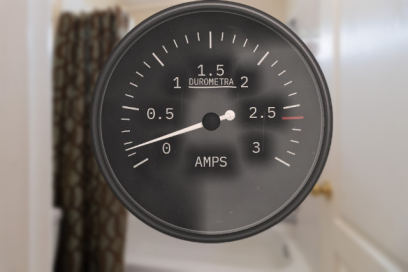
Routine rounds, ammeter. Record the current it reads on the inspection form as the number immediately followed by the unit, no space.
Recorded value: 0.15A
